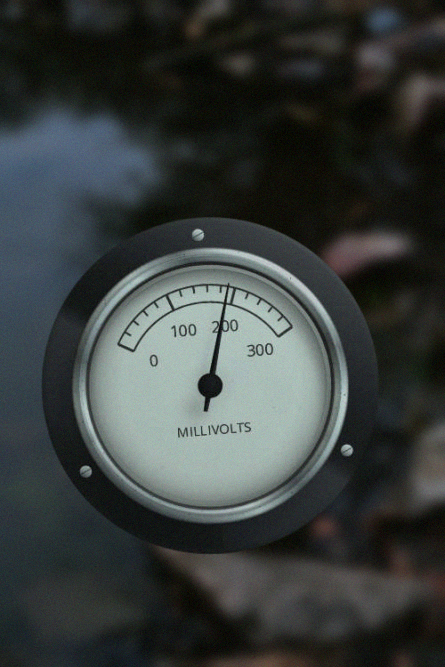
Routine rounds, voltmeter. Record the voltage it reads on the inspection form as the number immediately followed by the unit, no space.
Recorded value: 190mV
